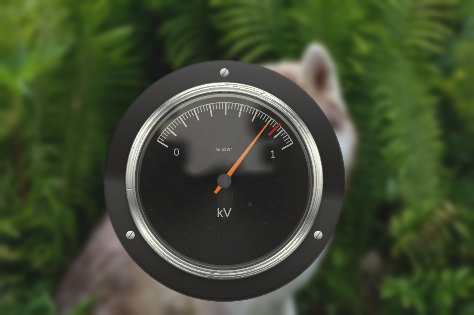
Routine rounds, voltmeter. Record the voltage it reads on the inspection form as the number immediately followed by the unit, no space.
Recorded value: 0.8kV
